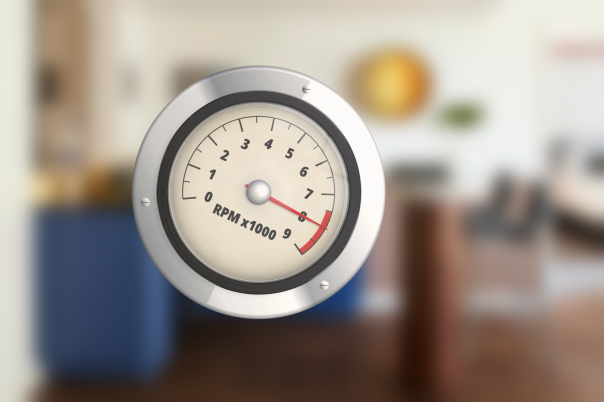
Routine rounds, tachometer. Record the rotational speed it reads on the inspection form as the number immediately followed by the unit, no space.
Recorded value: 8000rpm
